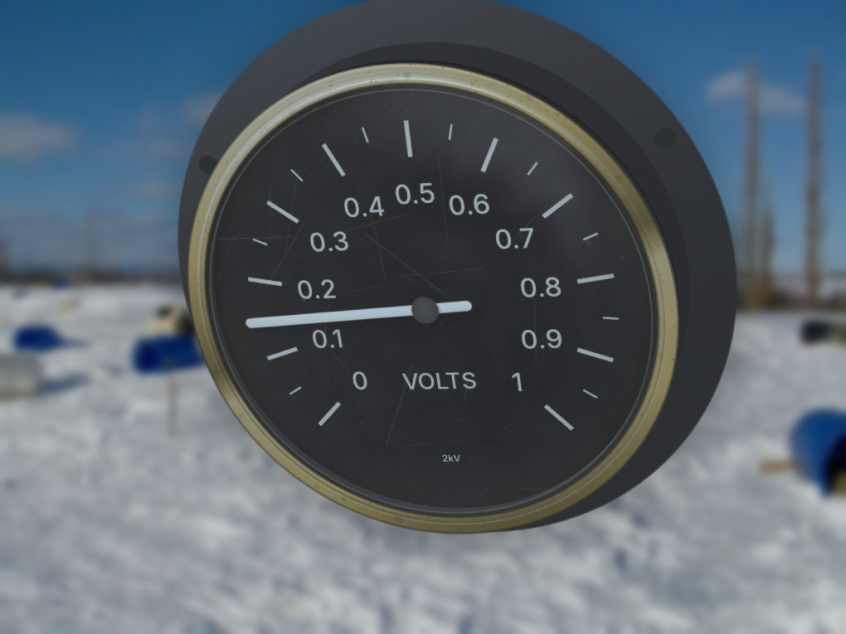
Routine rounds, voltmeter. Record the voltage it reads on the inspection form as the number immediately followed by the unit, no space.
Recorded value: 0.15V
